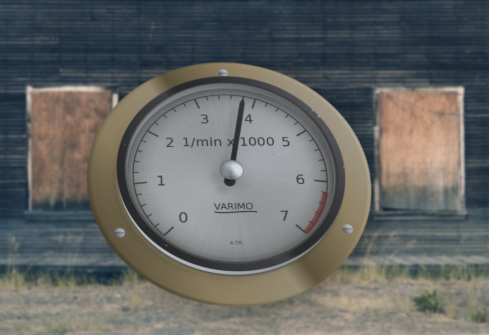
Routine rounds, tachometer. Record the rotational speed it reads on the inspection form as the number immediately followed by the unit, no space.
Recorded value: 3800rpm
